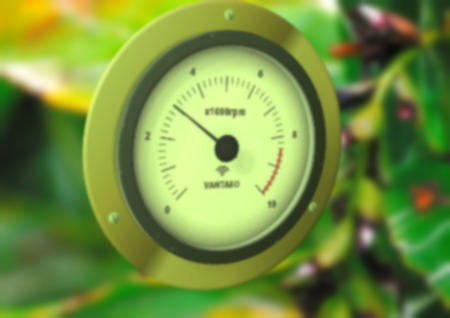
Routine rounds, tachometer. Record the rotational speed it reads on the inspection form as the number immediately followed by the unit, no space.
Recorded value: 3000rpm
